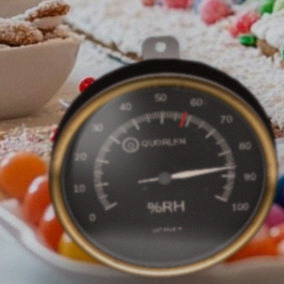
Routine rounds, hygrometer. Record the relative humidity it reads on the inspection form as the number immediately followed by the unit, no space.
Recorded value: 85%
